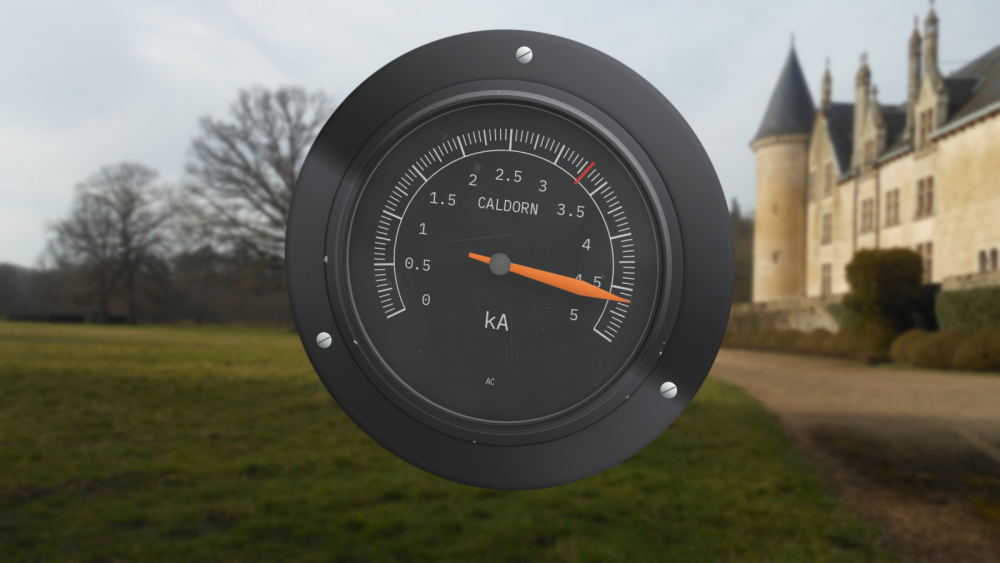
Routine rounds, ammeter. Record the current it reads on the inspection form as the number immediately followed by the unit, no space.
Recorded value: 4.6kA
